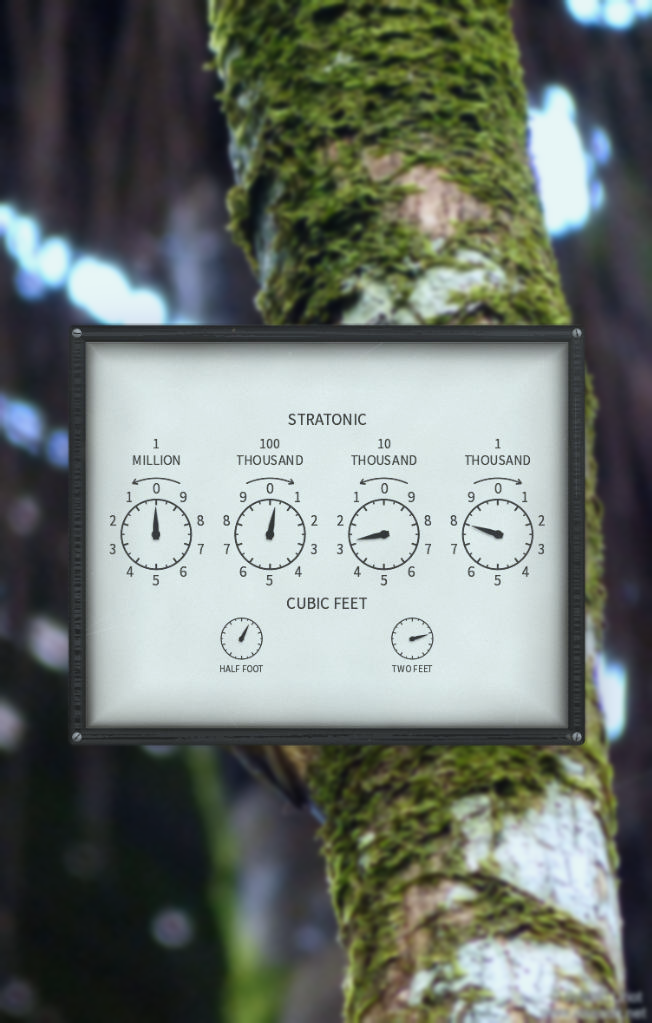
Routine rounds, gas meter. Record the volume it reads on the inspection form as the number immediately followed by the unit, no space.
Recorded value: 2800ft³
